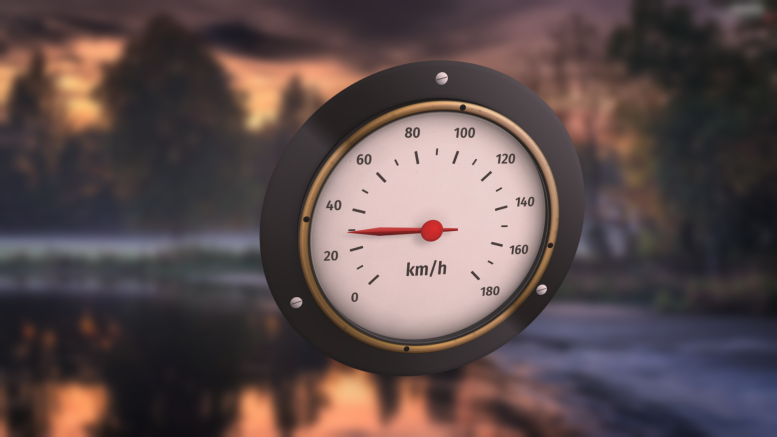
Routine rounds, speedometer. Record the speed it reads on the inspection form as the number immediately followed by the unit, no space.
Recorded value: 30km/h
